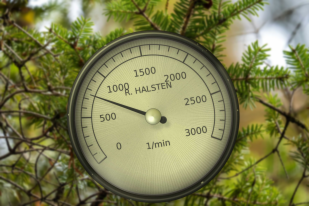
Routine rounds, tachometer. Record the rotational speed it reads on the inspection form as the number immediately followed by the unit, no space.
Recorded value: 750rpm
